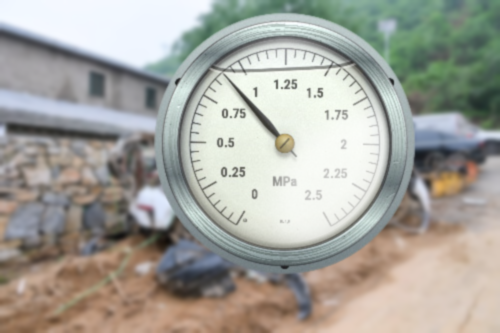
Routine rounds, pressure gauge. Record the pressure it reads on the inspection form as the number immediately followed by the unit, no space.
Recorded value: 0.9MPa
